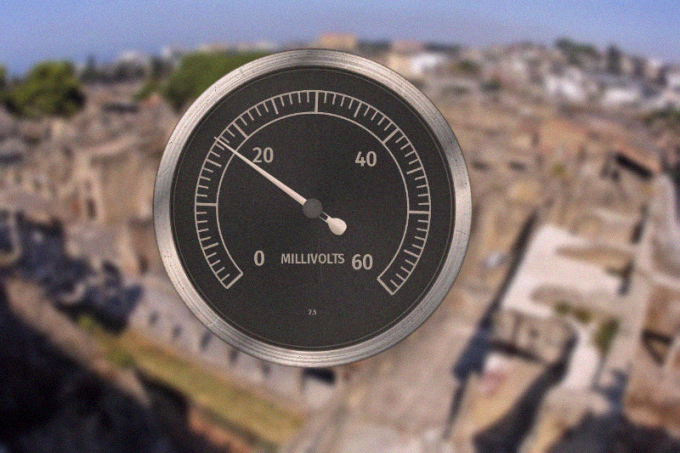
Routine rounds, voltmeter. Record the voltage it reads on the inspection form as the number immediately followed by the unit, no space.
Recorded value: 17.5mV
